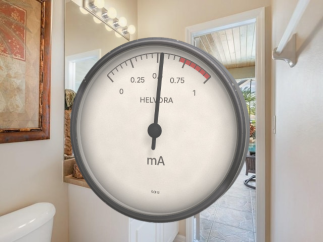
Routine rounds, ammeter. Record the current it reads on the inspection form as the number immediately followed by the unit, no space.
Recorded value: 0.55mA
